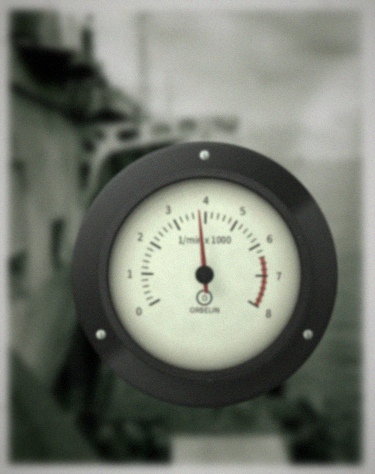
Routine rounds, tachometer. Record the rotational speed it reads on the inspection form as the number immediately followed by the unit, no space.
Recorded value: 3800rpm
